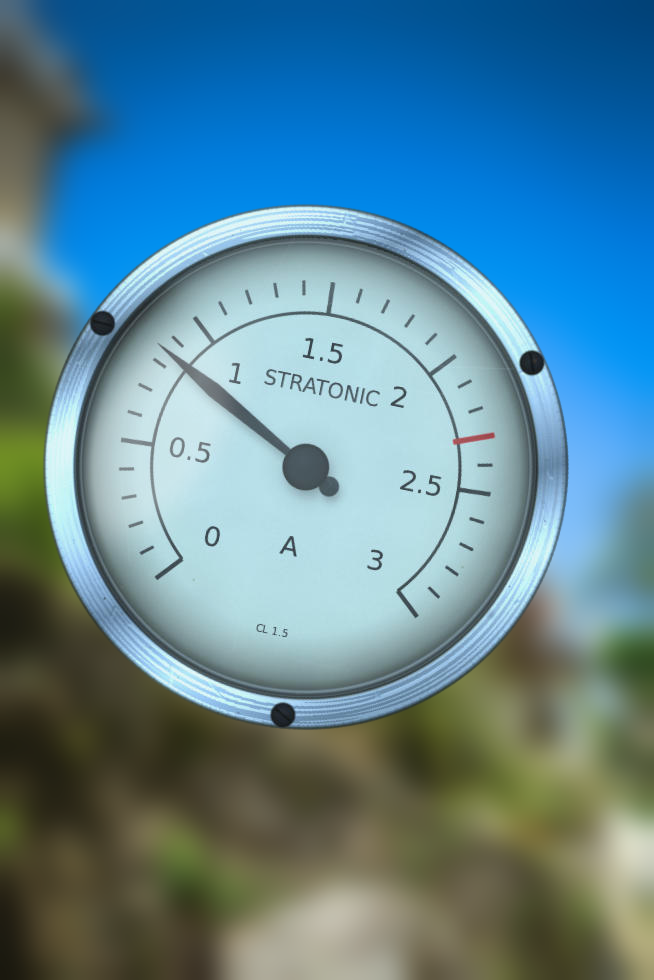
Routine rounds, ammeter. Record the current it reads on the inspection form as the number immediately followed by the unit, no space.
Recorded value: 0.85A
